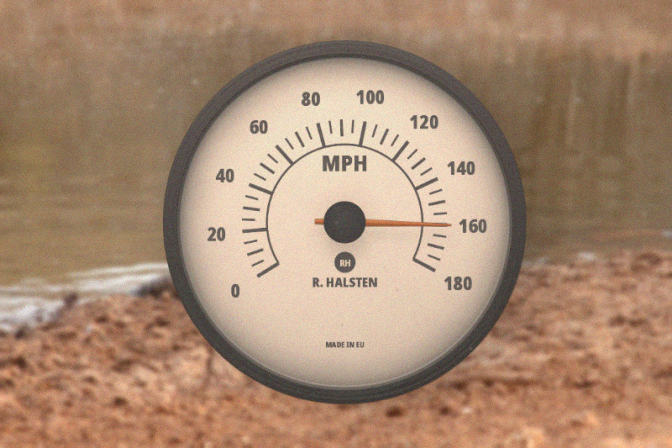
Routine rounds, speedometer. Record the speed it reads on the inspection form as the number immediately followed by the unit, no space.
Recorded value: 160mph
